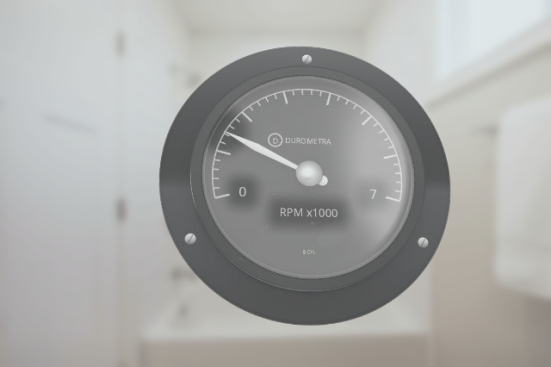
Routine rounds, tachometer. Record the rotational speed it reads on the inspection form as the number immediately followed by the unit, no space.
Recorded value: 1400rpm
